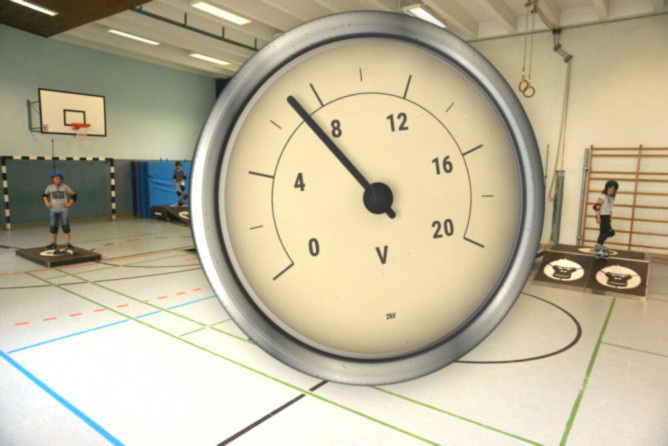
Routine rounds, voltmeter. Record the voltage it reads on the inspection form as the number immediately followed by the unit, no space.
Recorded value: 7V
